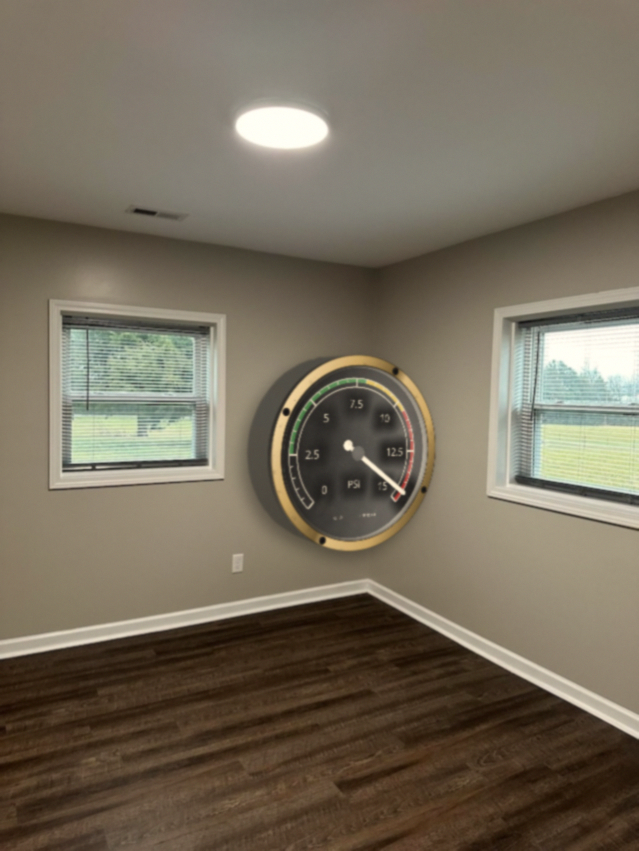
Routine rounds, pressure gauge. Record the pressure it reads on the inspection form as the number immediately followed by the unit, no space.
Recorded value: 14.5psi
